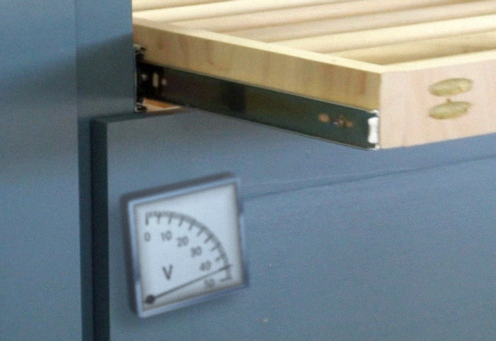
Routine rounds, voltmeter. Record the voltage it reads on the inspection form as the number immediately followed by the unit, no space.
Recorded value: 45V
